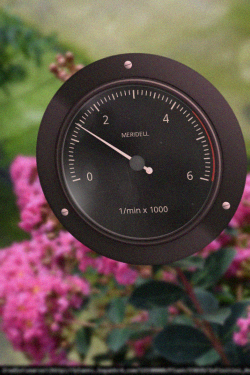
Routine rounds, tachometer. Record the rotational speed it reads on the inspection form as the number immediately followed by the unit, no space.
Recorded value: 1400rpm
